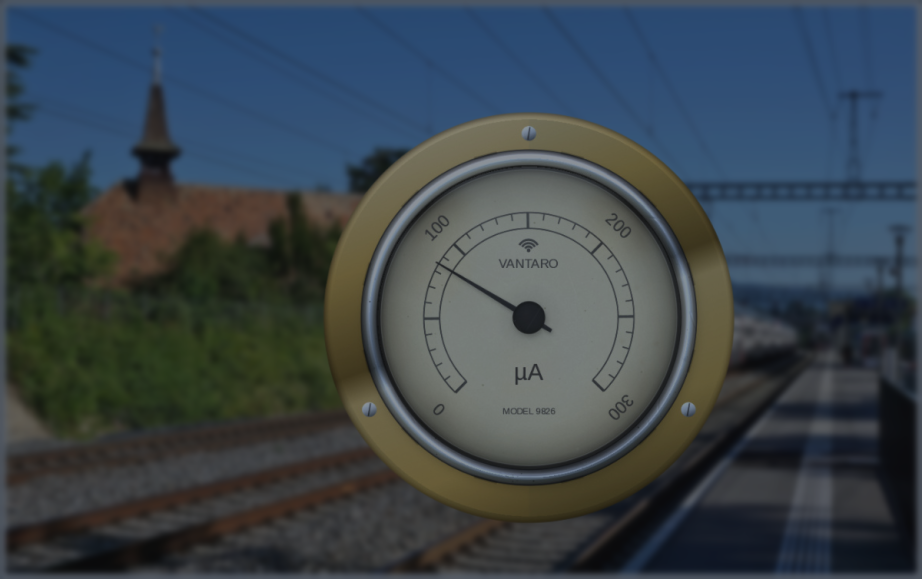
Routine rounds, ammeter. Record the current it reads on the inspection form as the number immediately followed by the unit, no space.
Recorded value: 85µA
